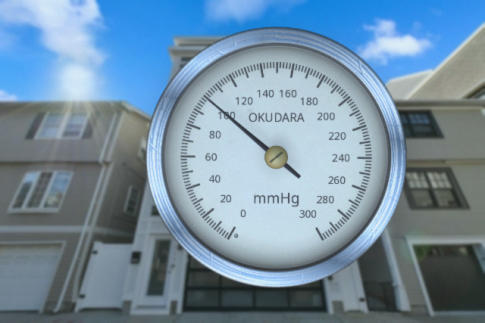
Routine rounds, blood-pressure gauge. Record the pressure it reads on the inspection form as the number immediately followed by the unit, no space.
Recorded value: 100mmHg
